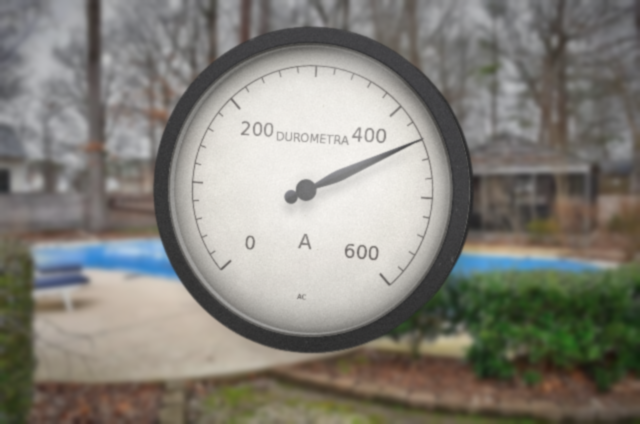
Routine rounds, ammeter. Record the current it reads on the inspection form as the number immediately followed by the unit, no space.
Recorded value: 440A
